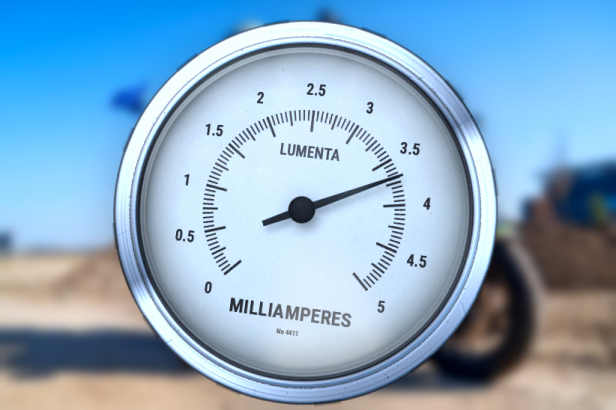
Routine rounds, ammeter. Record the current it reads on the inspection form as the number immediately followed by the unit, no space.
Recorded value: 3.7mA
